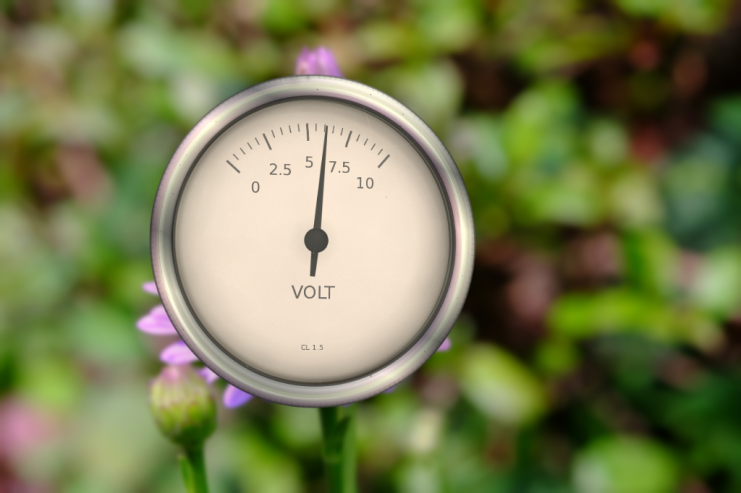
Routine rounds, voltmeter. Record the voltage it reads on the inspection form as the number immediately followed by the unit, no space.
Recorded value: 6V
